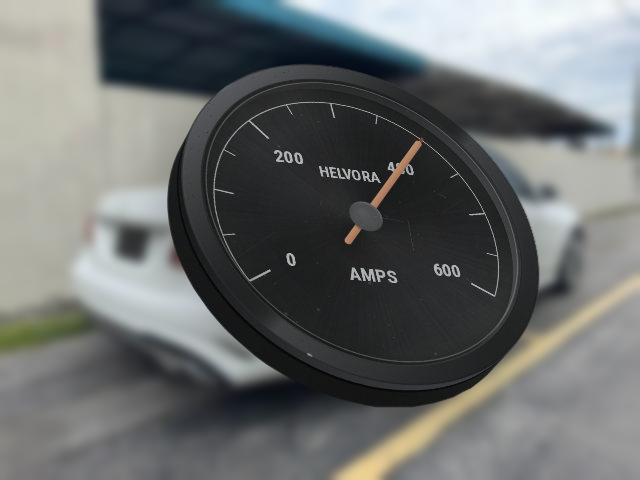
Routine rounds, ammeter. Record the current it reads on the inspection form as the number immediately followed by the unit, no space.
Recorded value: 400A
